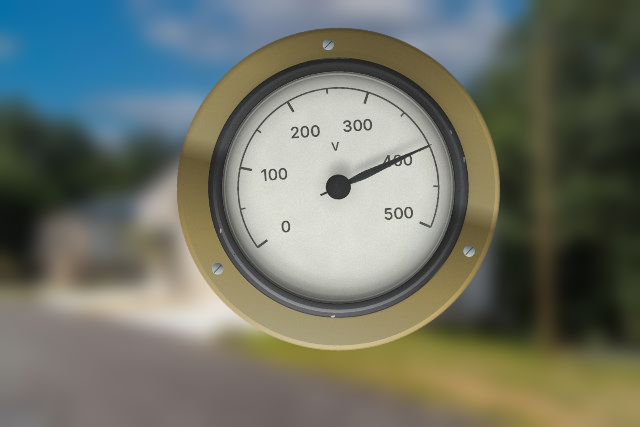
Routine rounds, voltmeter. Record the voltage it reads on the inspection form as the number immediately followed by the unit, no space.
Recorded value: 400V
